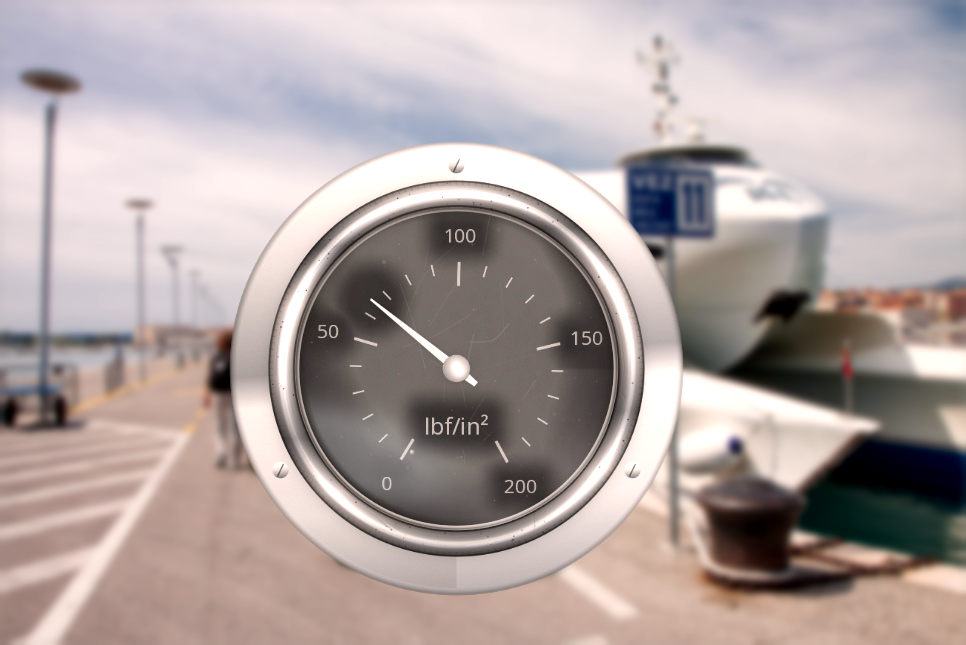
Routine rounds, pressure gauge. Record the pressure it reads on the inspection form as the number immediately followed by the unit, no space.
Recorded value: 65psi
